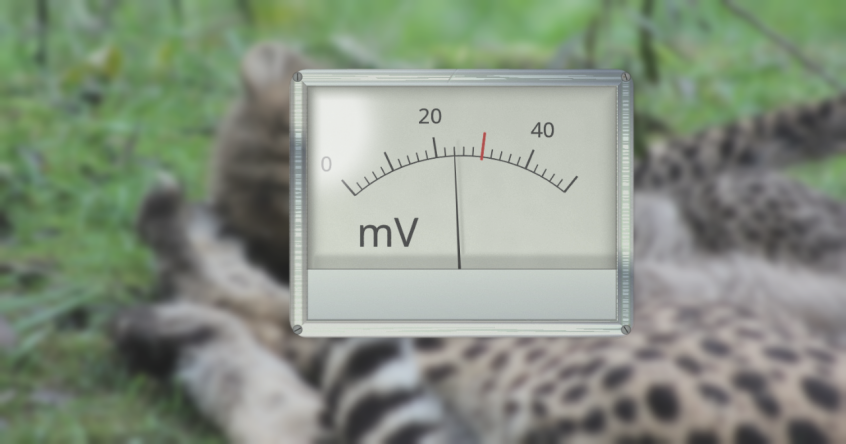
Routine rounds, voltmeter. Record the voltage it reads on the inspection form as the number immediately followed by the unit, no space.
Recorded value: 24mV
